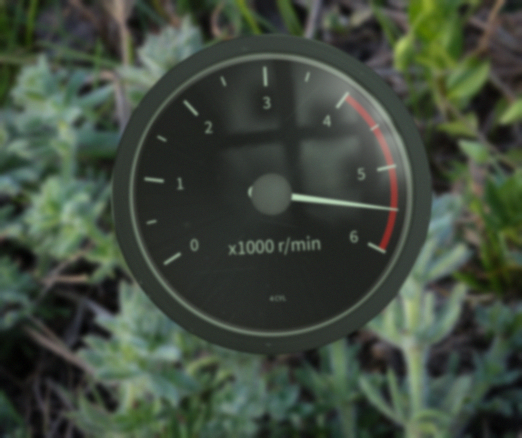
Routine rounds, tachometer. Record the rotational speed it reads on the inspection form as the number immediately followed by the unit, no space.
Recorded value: 5500rpm
